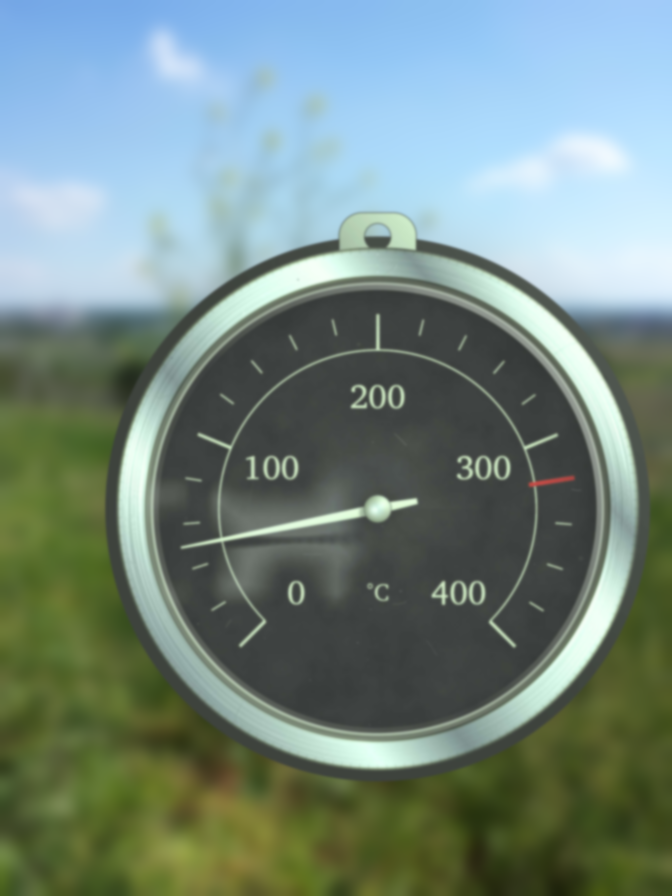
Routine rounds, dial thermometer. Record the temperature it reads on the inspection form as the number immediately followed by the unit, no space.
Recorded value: 50°C
